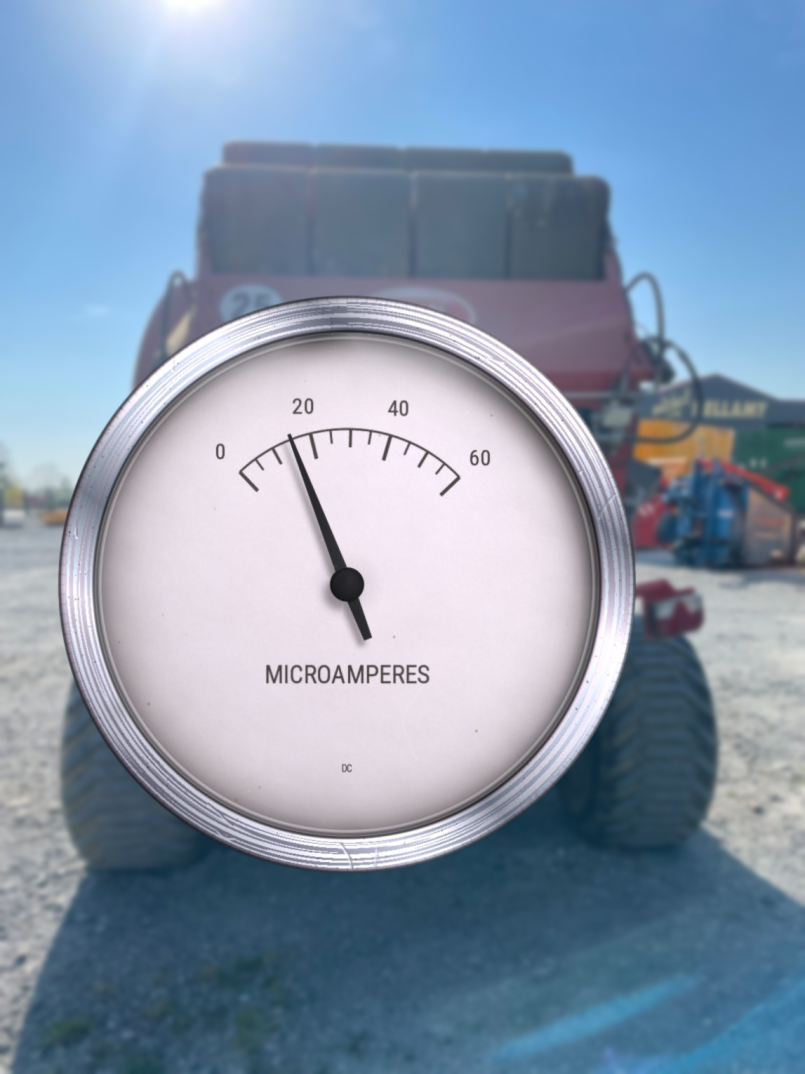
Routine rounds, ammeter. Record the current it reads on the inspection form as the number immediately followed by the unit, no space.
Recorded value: 15µA
